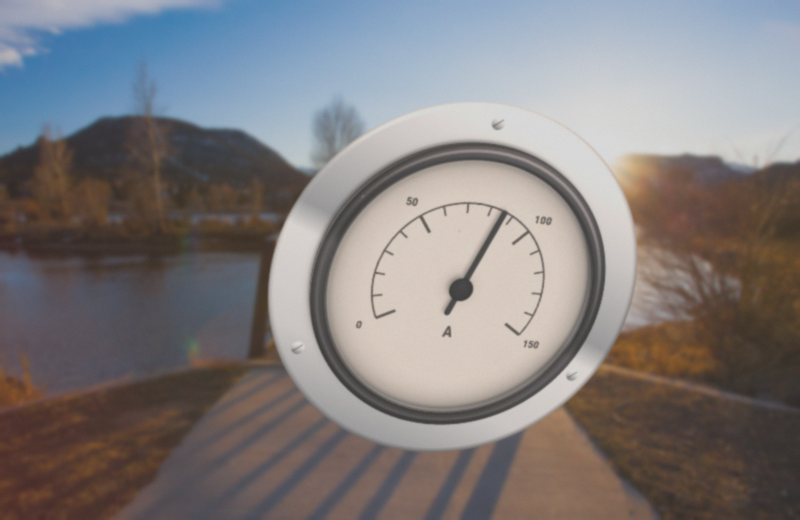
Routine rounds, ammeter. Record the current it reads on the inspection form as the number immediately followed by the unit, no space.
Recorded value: 85A
